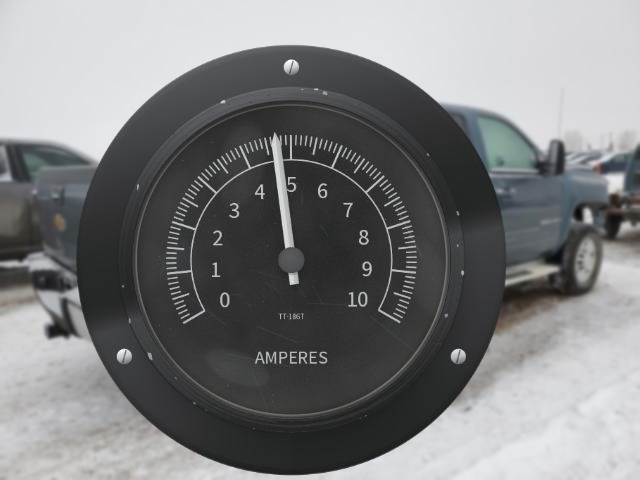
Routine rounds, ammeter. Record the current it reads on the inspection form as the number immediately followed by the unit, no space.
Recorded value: 4.7A
